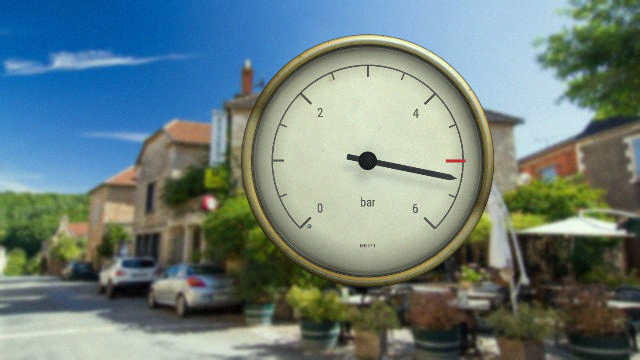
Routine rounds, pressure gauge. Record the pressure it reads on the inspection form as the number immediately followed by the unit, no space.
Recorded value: 5.25bar
